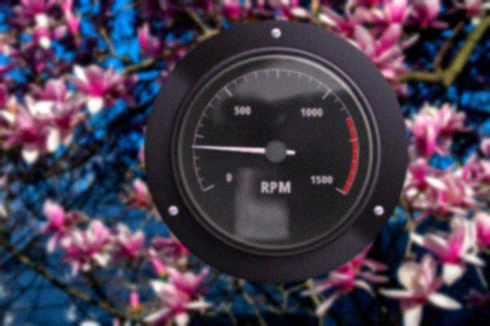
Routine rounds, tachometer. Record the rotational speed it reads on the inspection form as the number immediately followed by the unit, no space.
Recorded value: 200rpm
